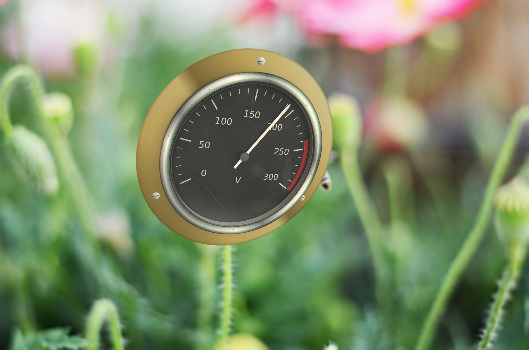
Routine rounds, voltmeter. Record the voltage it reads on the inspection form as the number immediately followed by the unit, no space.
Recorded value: 190V
